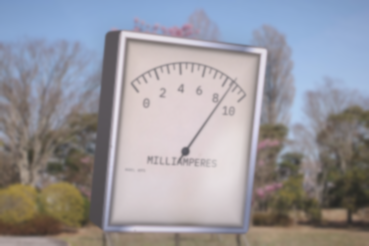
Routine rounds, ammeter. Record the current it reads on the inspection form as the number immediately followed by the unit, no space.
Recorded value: 8.5mA
